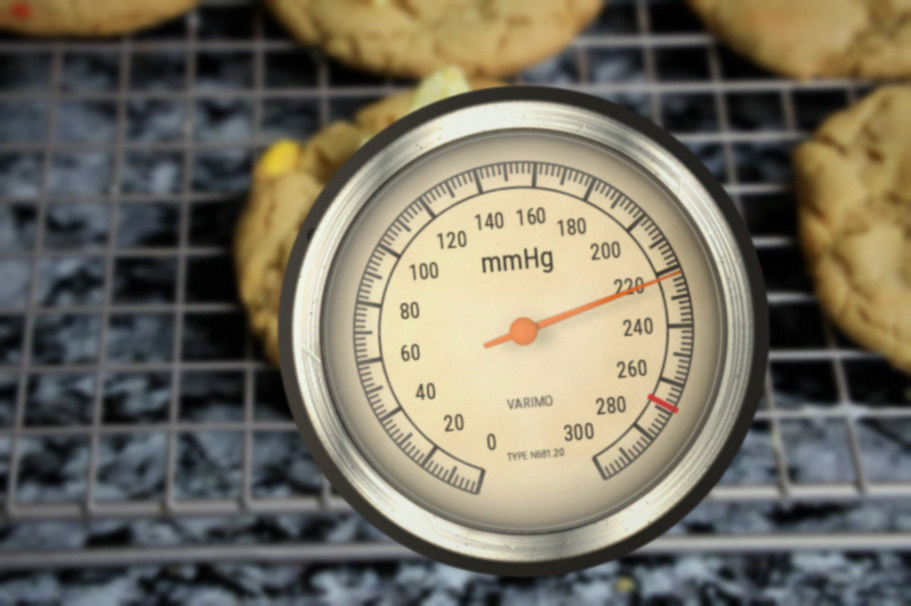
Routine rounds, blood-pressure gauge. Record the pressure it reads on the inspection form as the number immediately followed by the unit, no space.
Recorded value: 222mmHg
